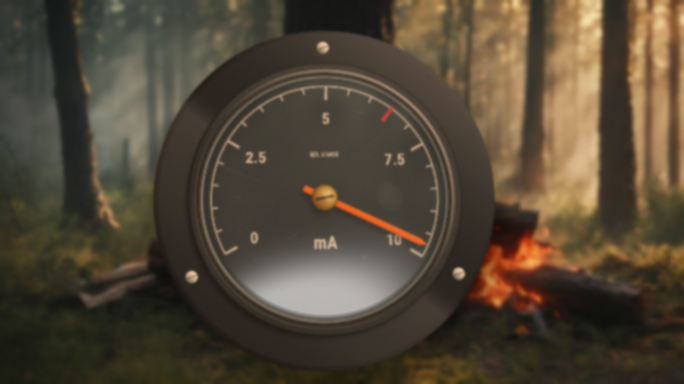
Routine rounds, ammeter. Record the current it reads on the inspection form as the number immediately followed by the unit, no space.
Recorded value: 9.75mA
